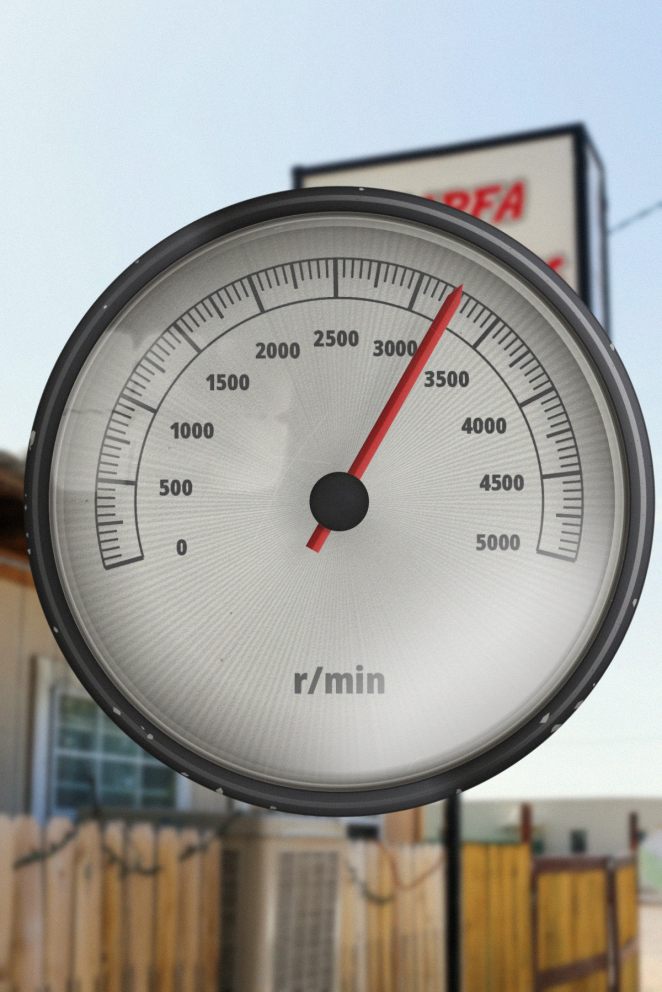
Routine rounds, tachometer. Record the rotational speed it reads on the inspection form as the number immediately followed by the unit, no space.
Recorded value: 3225rpm
